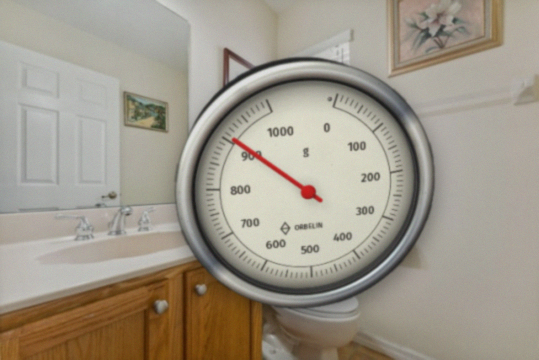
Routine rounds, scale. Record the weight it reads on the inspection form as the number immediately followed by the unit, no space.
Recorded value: 910g
